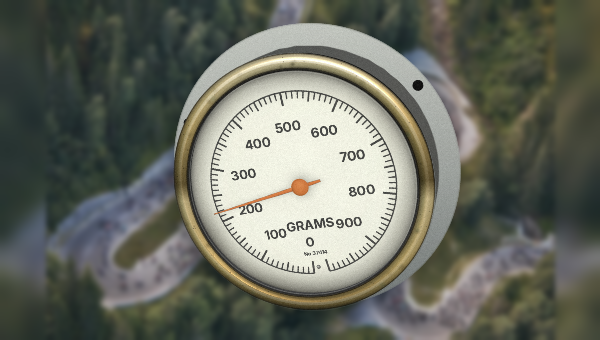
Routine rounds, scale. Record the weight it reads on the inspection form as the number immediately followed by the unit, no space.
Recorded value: 220g
